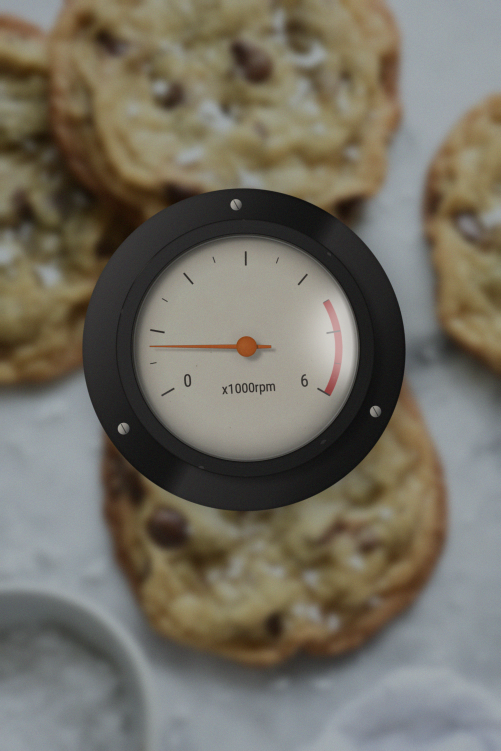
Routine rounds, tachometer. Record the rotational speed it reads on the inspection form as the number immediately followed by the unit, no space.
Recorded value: 750rpm
